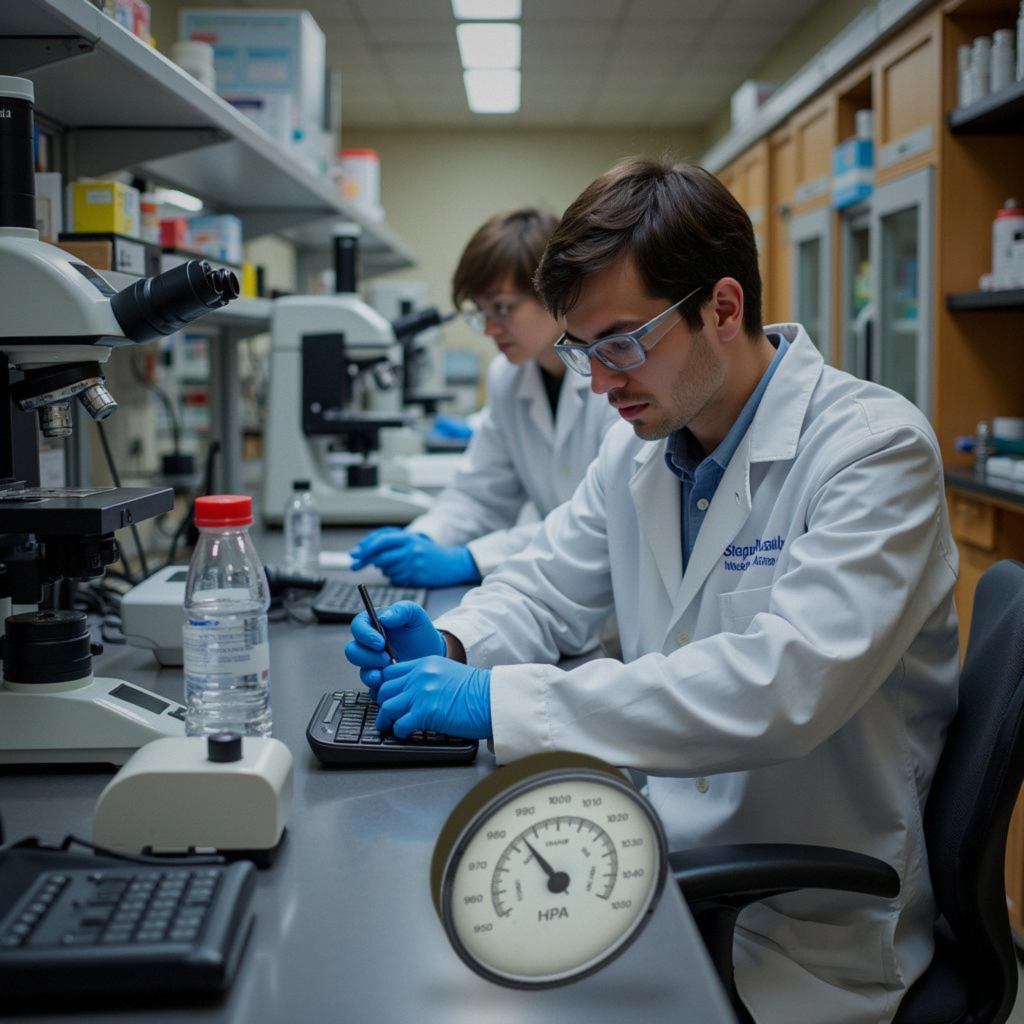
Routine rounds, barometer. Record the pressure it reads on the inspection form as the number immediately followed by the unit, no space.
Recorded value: 985hPa
